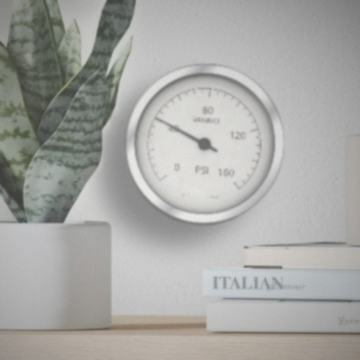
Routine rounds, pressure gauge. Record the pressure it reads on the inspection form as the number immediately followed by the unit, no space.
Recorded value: 40psi
